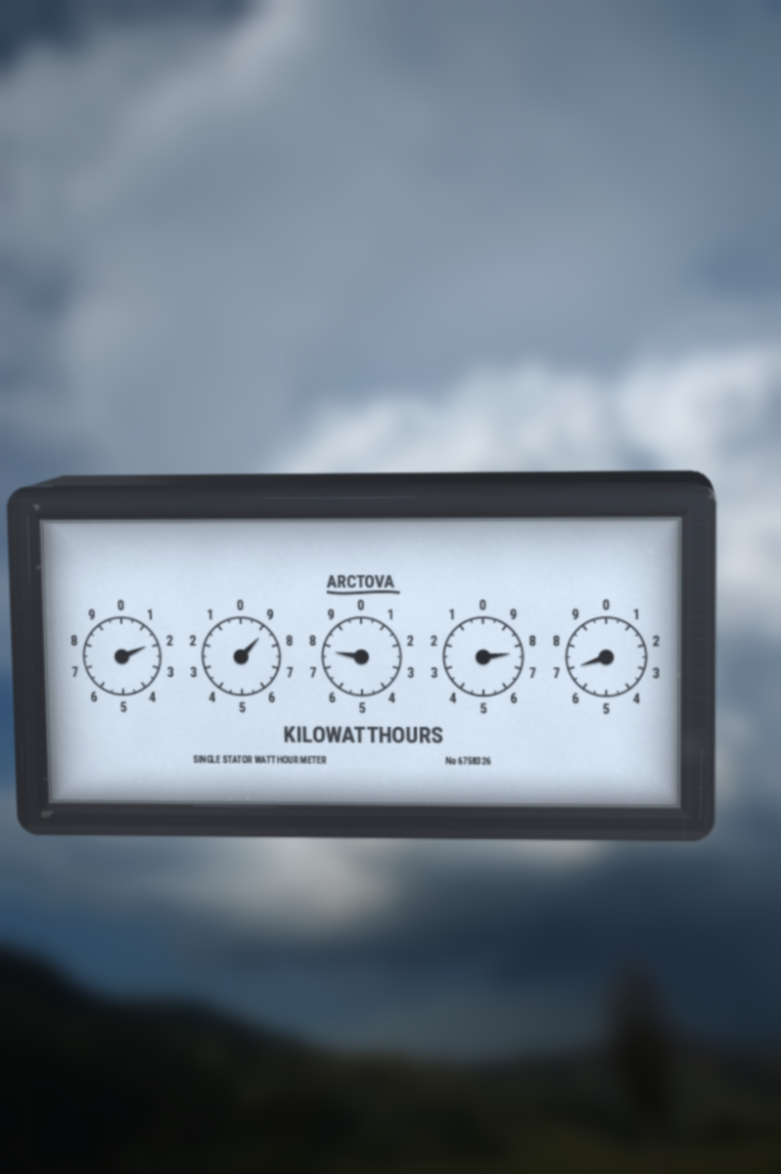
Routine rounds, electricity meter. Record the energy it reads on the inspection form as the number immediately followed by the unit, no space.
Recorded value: 18777kWh
